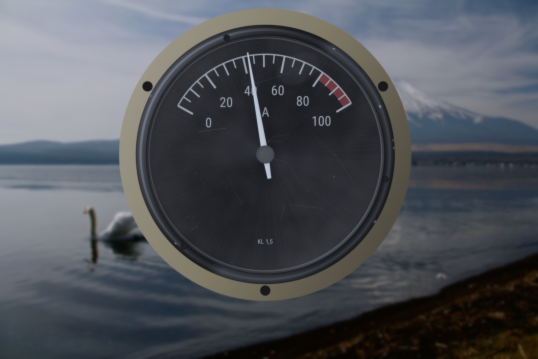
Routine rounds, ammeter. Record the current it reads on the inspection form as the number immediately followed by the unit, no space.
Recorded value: 42.5A
